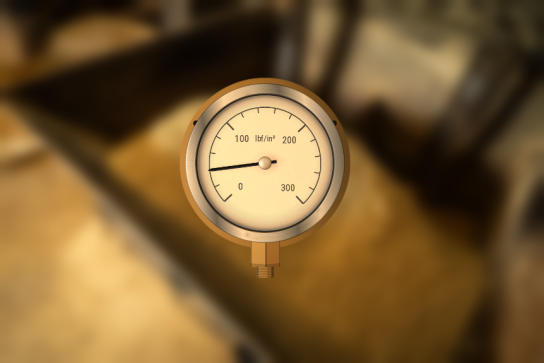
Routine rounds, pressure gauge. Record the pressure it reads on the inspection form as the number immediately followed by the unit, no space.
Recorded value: 40psi
